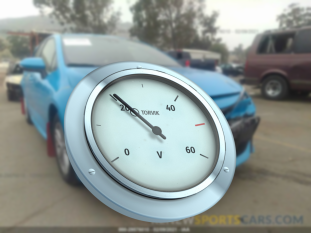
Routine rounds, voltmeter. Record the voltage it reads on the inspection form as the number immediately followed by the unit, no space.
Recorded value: 20V
